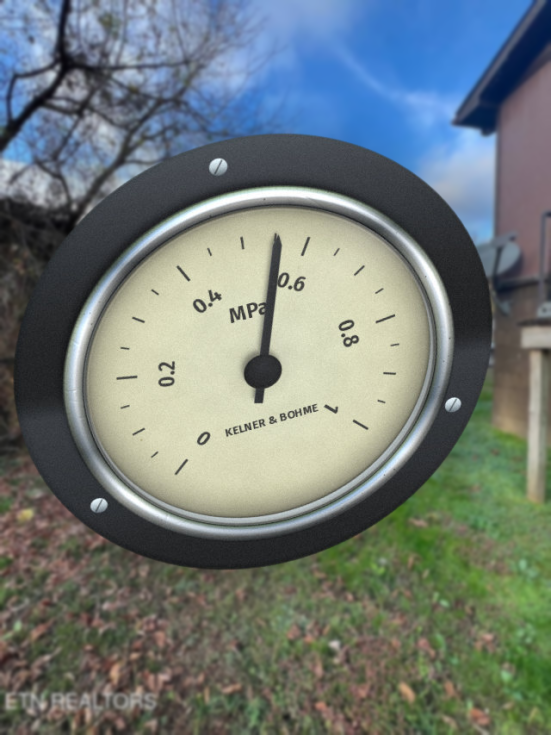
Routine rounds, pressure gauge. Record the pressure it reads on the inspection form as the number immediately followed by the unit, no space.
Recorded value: 0.55MPa
